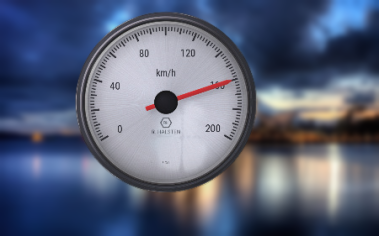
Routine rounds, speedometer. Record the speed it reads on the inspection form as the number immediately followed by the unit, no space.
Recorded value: 160km/h
